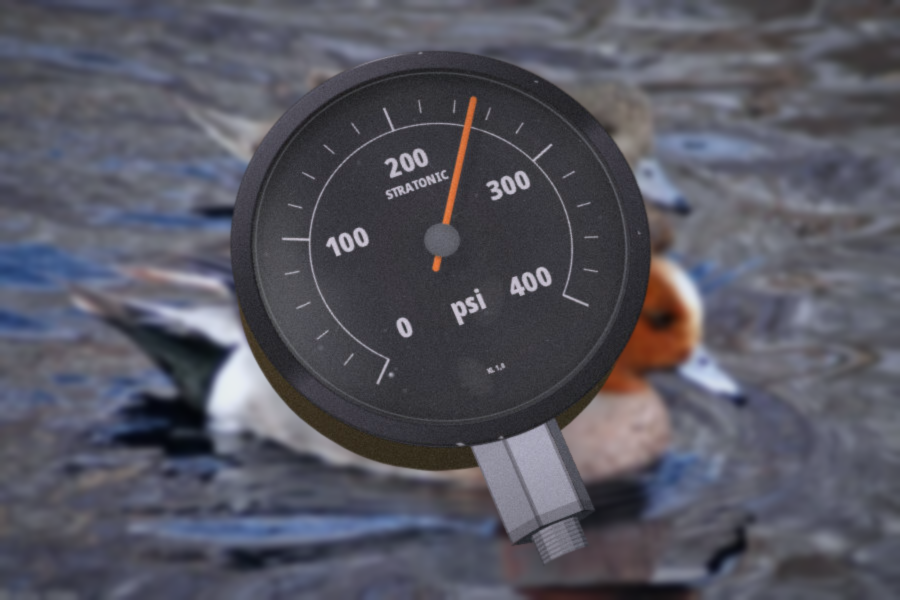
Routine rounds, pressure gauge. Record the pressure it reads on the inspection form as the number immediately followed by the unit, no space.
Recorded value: 250psi
